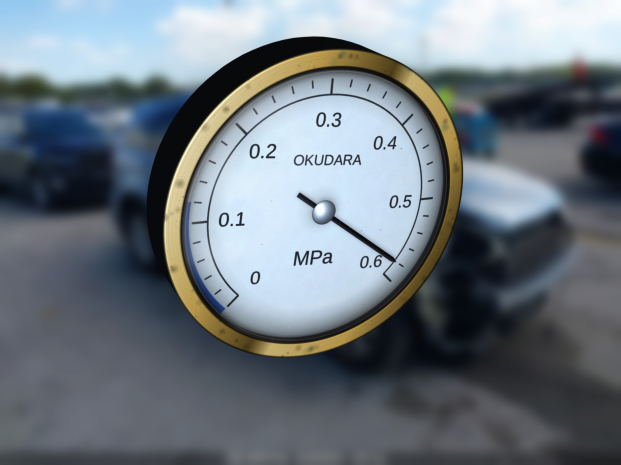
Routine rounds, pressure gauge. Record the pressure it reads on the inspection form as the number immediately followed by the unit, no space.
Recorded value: 0.58MPa
